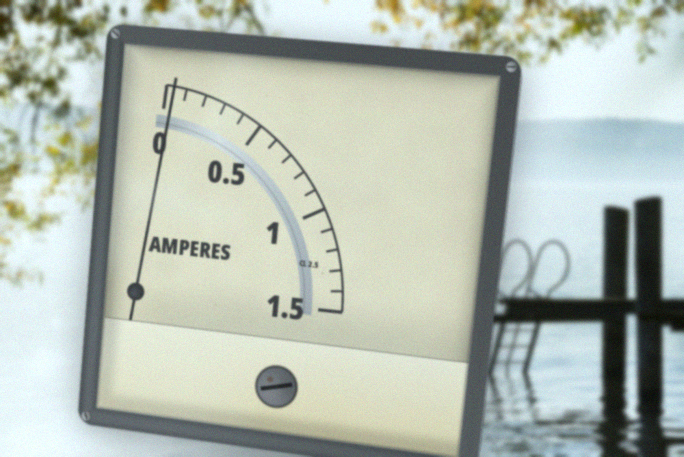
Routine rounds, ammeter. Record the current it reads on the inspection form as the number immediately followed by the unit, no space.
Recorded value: 0.05A
